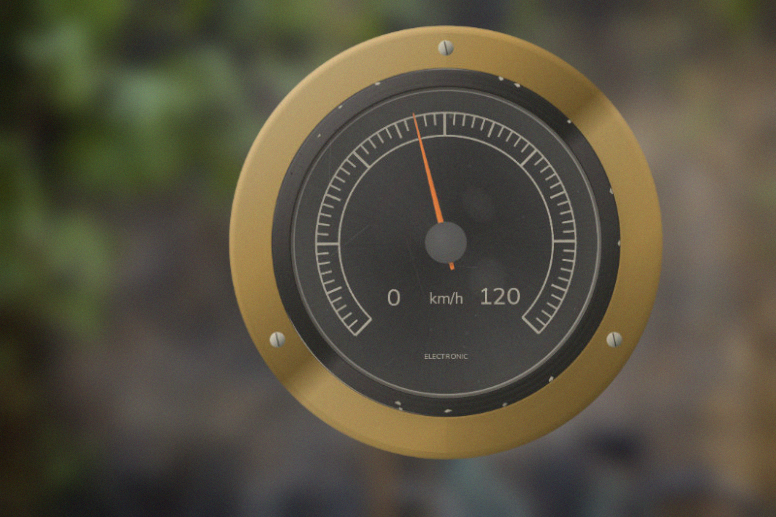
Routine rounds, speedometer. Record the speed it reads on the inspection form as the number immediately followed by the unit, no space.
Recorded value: 54km/h
